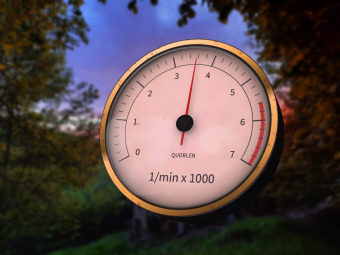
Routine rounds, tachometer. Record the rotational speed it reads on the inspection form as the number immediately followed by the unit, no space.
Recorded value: 3600rpm
